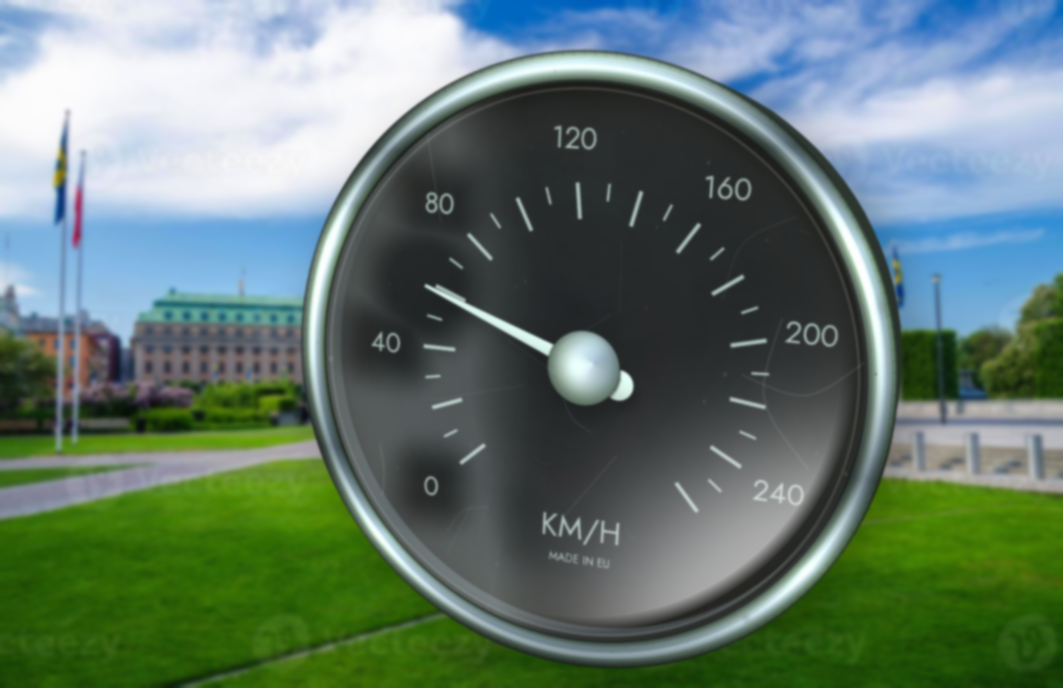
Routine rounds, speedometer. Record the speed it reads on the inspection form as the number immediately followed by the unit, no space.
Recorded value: 60km/h
